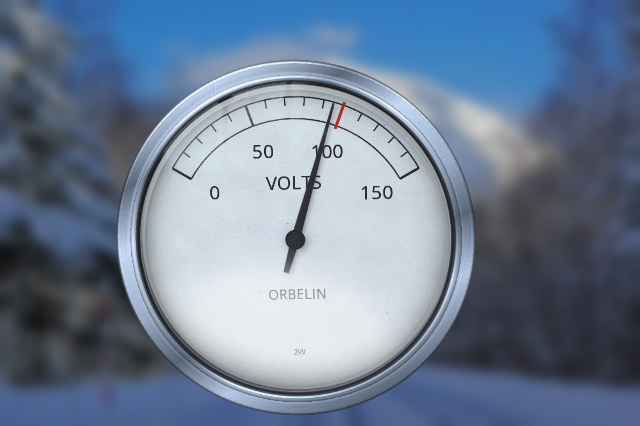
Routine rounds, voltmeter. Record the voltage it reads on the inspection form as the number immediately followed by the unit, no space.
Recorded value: 95V
